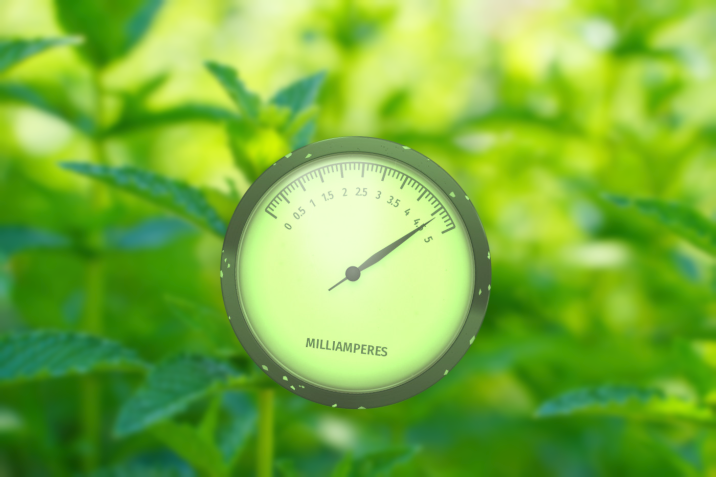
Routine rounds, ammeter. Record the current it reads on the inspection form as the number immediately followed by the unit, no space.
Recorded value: 4.6mA
